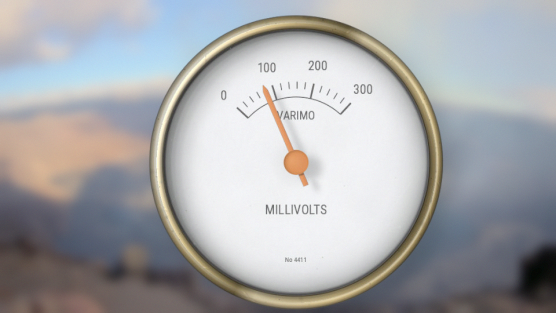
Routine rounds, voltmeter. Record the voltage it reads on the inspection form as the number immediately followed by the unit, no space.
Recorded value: 80mV
